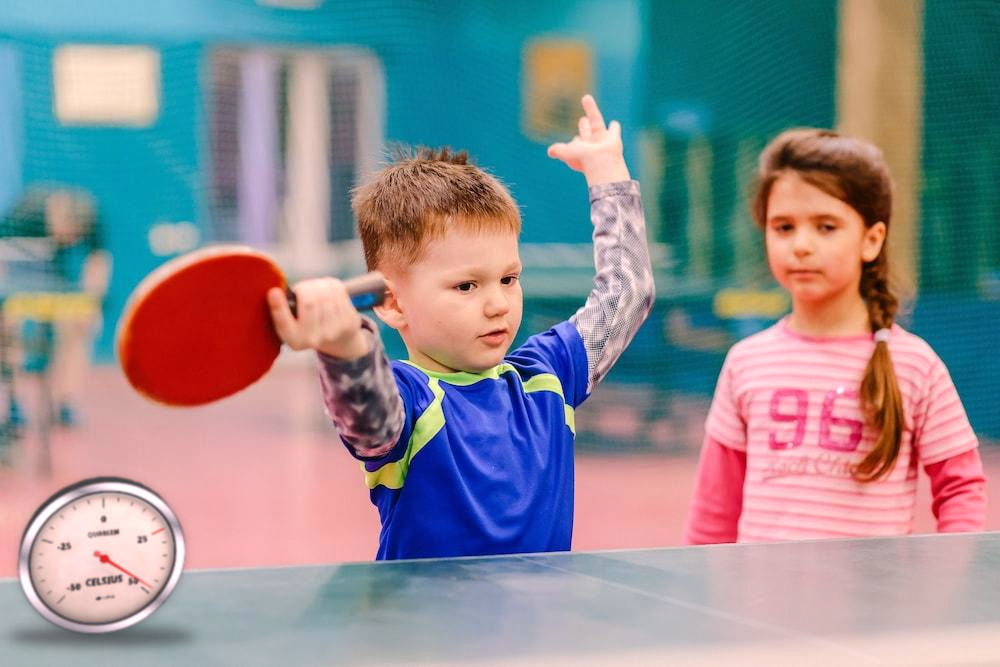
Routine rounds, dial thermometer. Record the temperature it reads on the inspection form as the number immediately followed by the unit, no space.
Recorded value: 47.5°C
